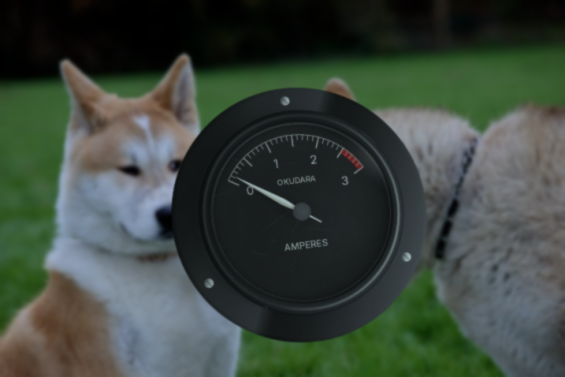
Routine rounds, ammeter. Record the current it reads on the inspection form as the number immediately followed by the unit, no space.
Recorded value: 0.1A
